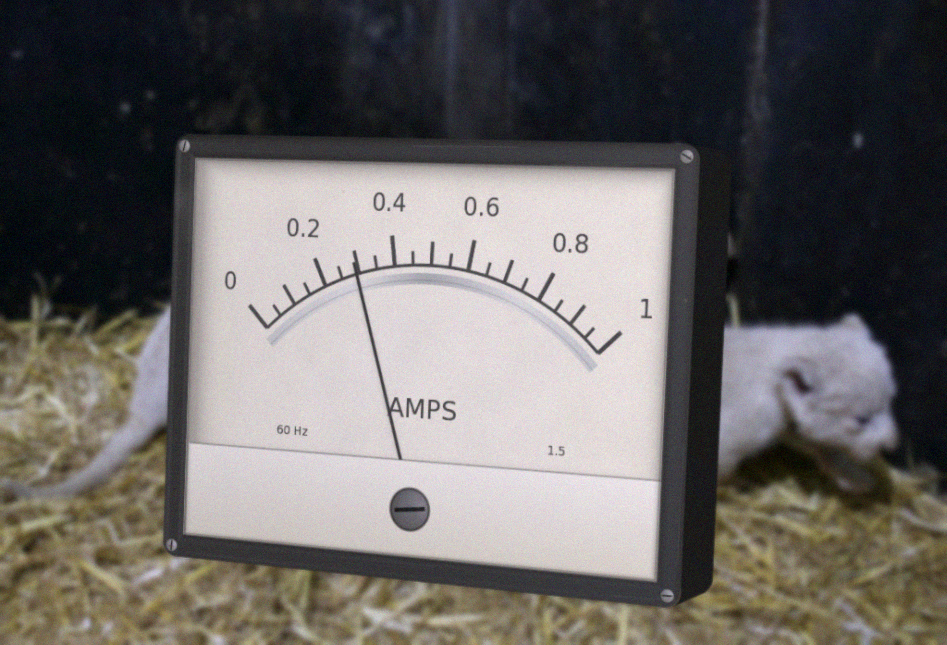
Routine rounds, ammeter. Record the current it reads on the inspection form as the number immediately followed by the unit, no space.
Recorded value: 0.3A
